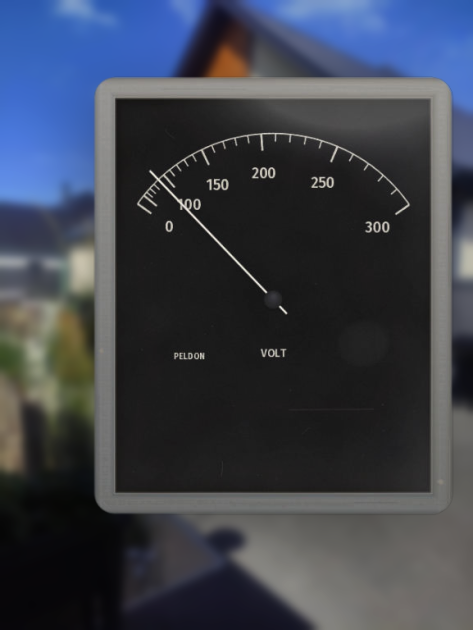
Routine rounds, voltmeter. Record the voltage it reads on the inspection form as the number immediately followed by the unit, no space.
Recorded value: 90V
